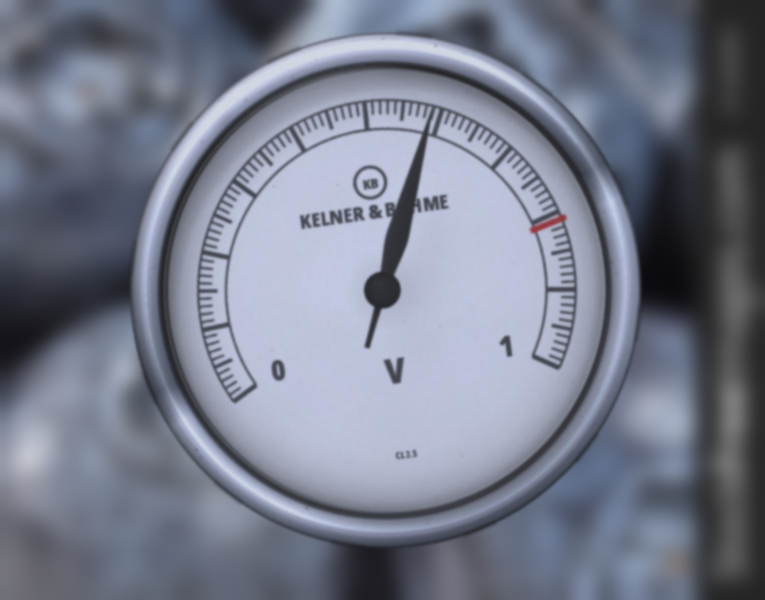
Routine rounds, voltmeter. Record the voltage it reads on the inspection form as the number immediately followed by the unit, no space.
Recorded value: 0.59V
